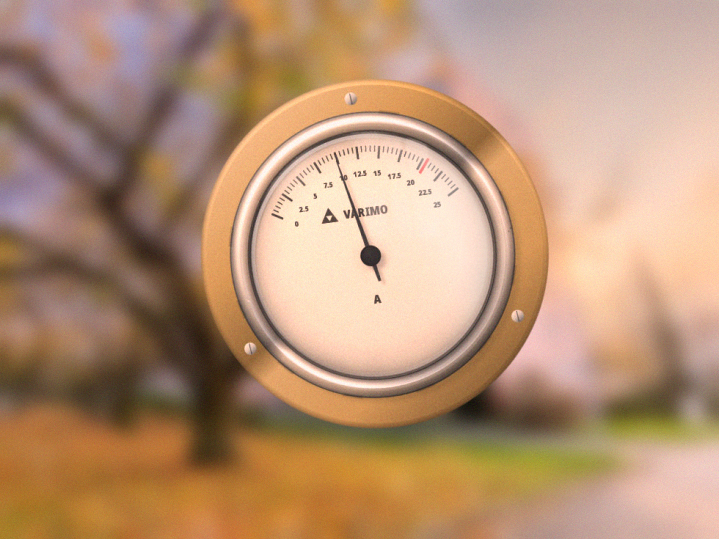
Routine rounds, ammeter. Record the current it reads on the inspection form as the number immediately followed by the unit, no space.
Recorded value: 10A
